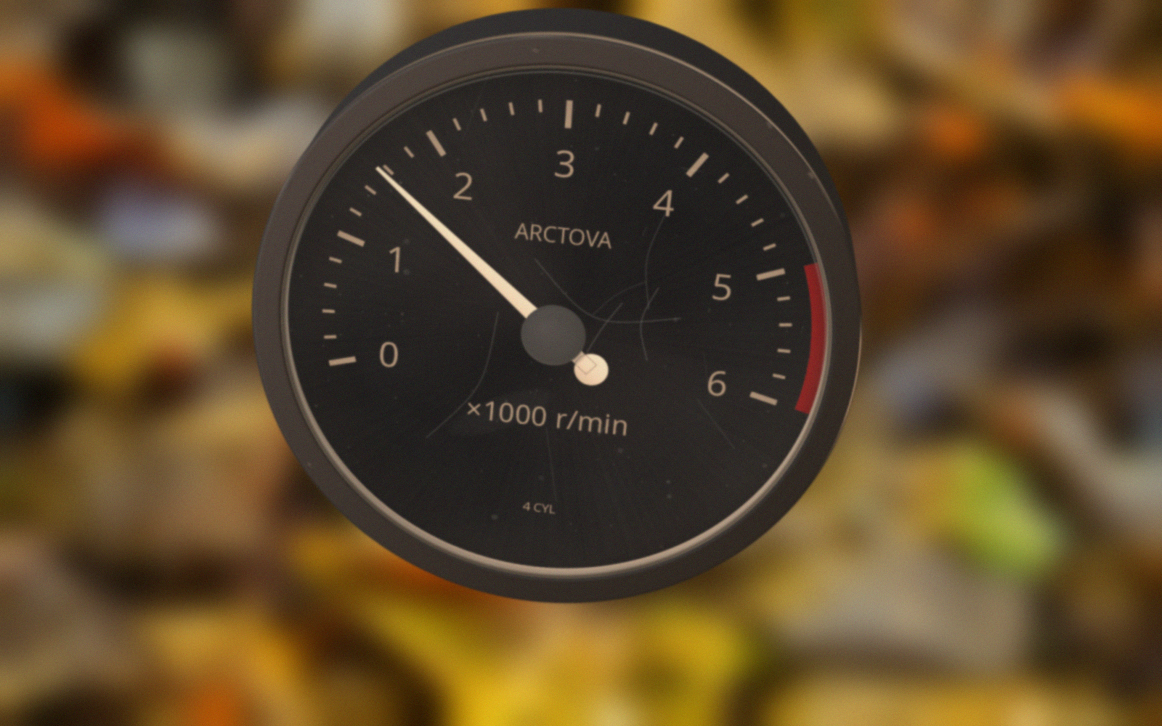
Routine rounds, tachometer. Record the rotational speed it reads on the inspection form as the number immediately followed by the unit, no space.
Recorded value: 1600rpm
